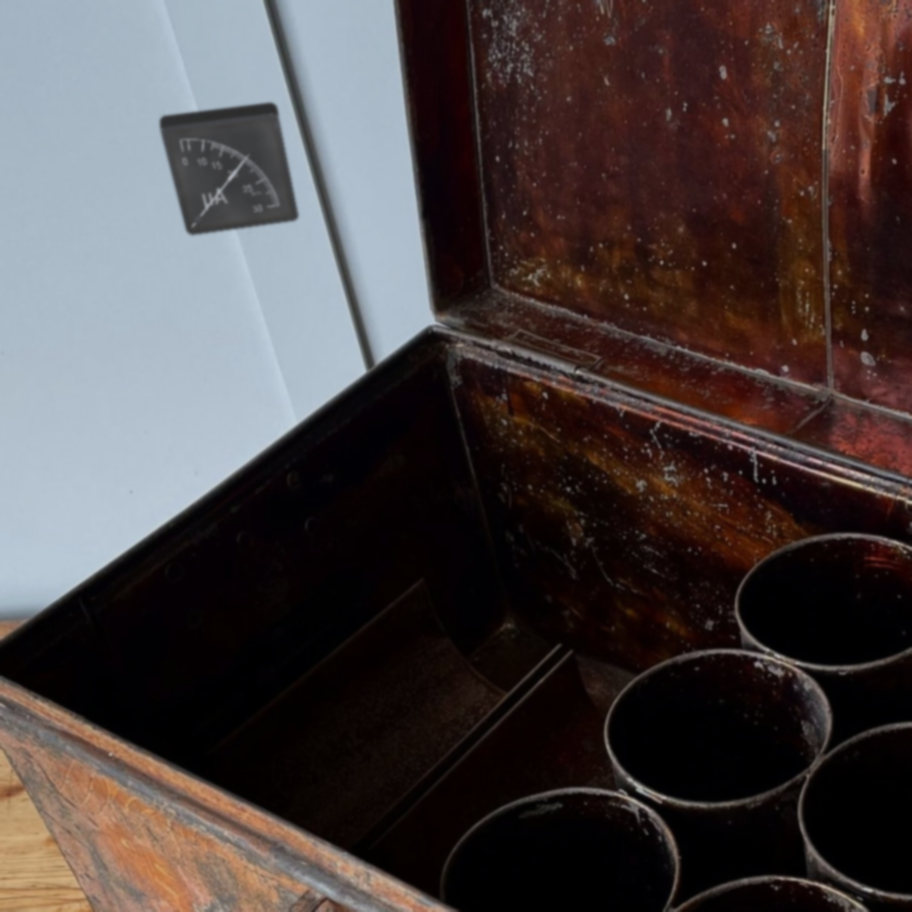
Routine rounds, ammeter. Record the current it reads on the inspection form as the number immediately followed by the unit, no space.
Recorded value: 20µA
